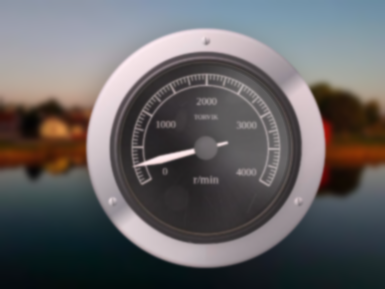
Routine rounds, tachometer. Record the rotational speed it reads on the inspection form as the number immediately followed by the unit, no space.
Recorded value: 250rpm
